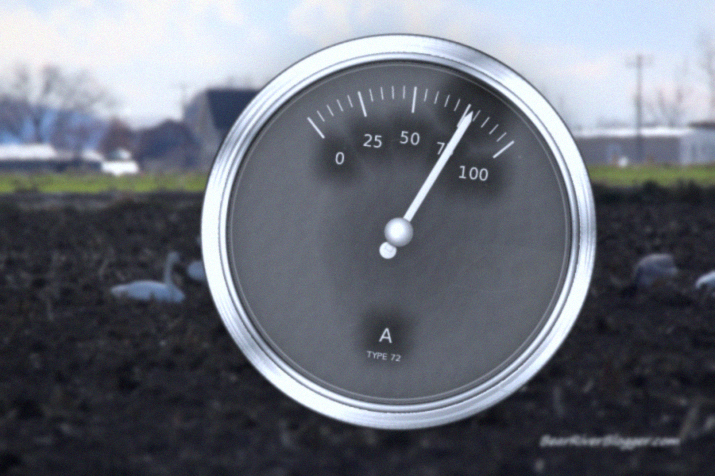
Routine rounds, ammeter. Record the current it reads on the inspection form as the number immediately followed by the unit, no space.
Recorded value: 77.5A
